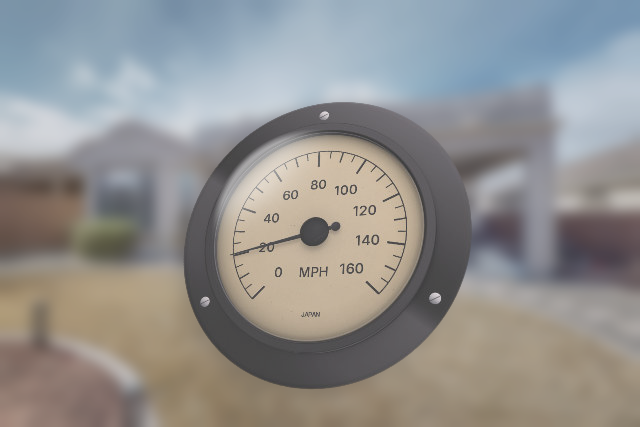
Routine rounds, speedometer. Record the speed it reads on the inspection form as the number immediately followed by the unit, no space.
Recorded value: 20mph
